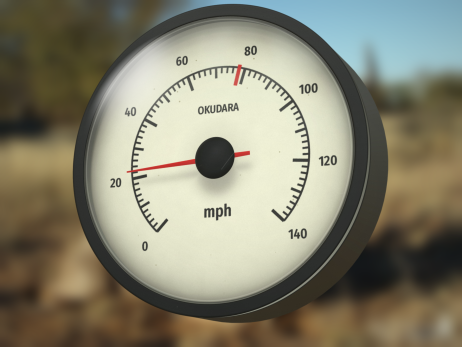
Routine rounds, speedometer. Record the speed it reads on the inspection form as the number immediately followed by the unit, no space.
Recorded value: 22mph
